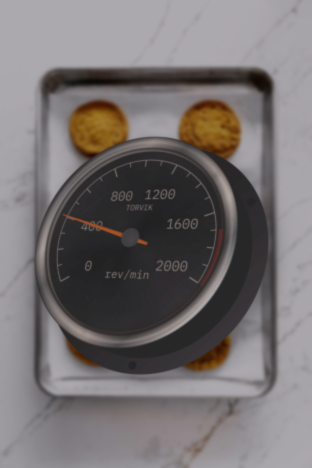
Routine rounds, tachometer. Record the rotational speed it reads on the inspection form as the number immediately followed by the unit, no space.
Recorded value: 400rpm
